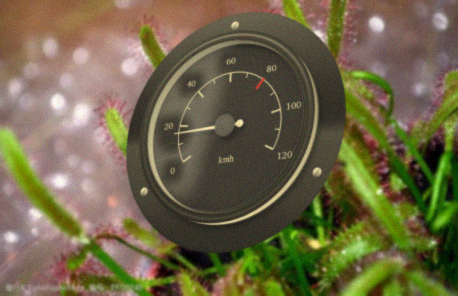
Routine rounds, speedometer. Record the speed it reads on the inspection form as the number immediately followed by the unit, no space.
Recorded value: 15km/h
